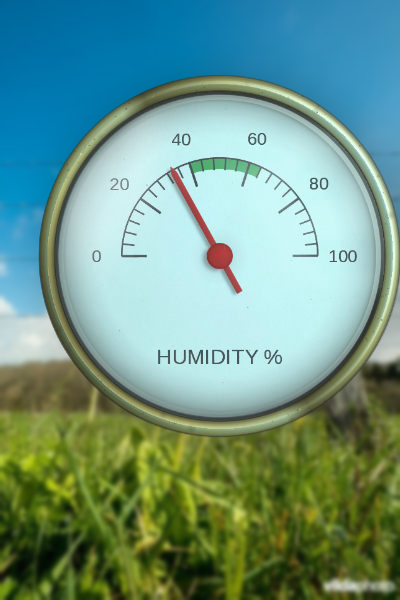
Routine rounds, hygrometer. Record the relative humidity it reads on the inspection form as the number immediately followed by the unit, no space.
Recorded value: 34%
